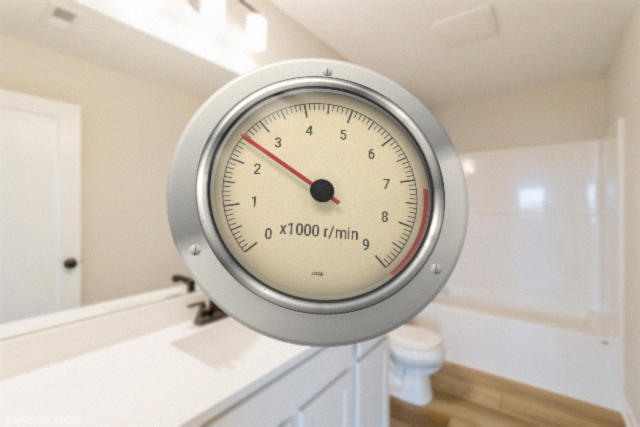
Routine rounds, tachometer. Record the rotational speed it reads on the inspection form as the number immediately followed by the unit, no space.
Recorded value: 2500rpm
